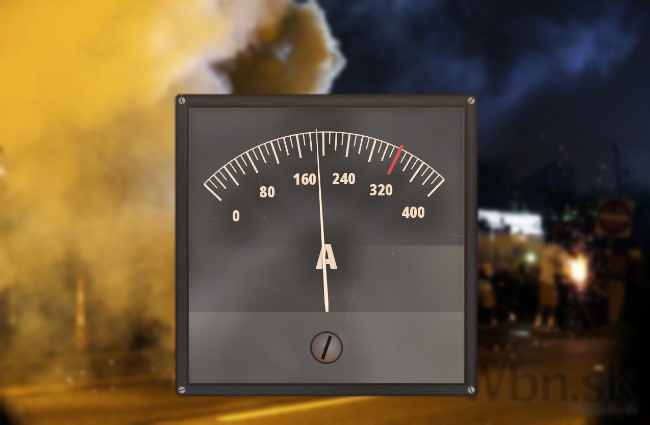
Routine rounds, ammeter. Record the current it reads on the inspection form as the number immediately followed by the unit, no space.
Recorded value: 190A
